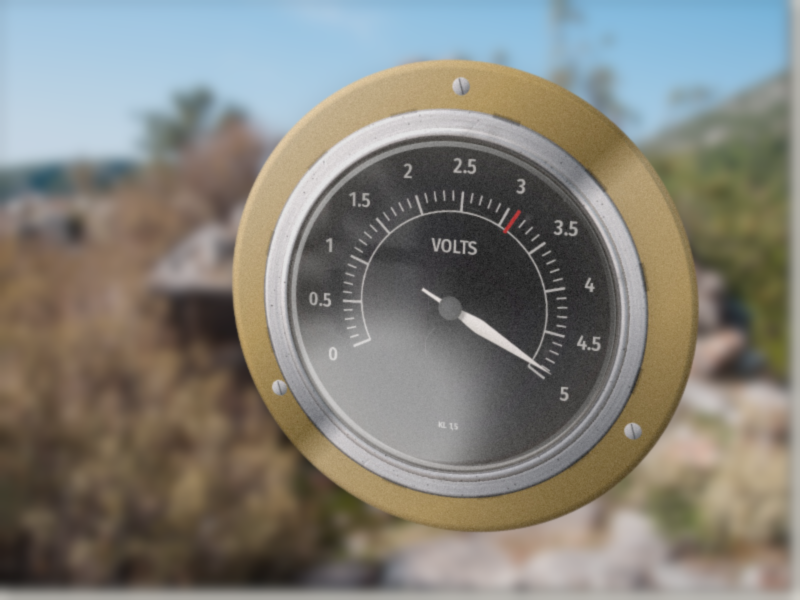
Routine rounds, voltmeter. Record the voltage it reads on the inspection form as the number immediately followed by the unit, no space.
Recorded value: 4.9V
